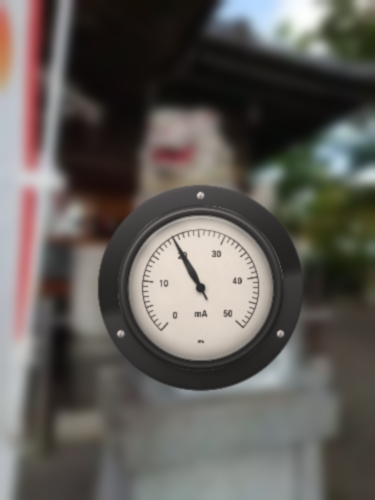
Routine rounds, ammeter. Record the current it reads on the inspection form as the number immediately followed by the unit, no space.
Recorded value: 20mA
